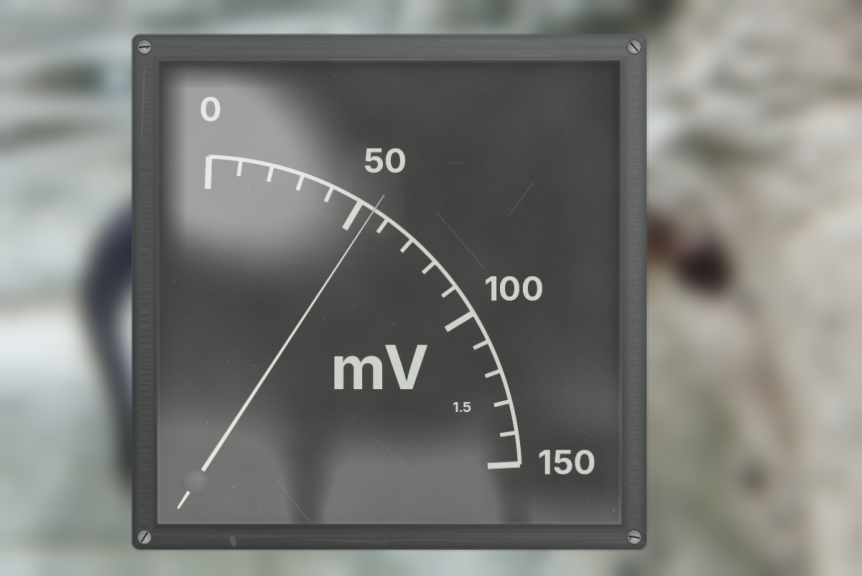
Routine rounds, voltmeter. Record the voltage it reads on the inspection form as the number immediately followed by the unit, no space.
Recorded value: 55mV
